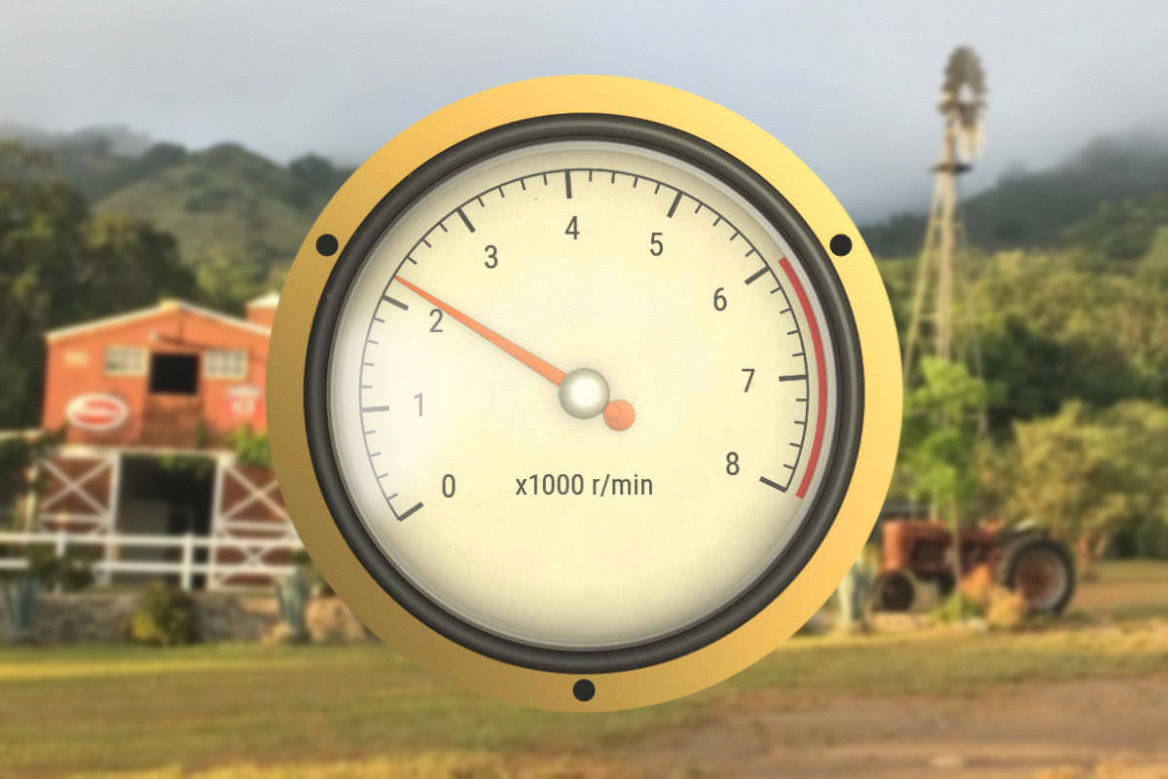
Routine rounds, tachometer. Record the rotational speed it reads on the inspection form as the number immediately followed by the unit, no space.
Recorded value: 2200rpm
